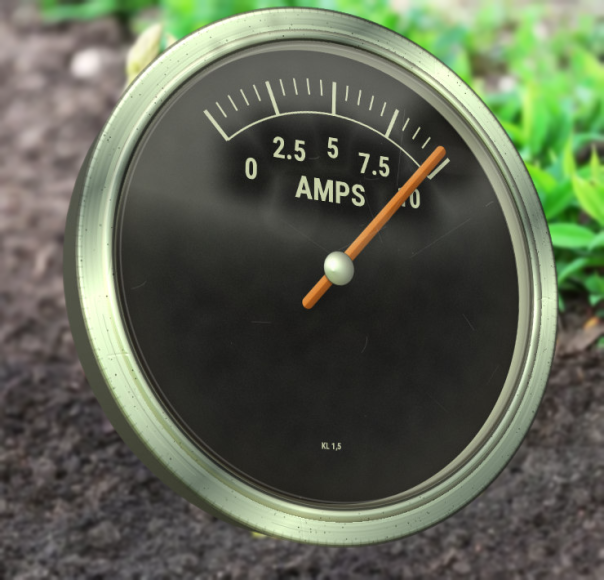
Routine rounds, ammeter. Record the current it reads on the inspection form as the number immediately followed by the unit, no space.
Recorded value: 9.5A
